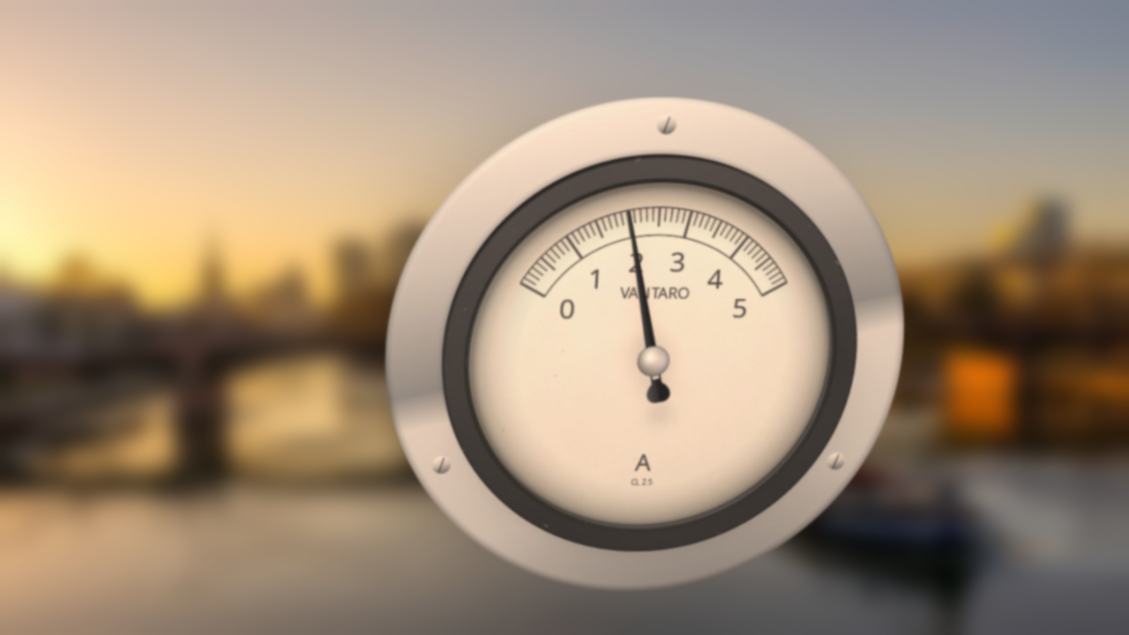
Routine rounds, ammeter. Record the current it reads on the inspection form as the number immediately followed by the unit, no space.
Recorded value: 2A
